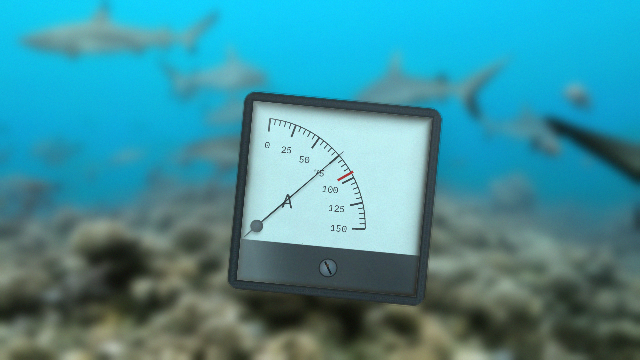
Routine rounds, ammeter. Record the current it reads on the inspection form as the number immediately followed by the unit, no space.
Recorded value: 75A
